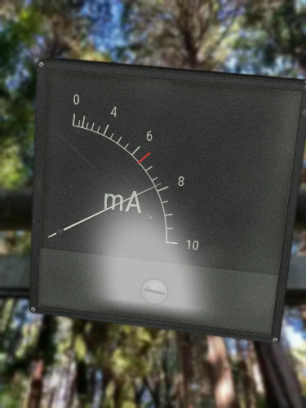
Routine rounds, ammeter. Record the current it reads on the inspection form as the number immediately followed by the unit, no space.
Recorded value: 7.75mA
